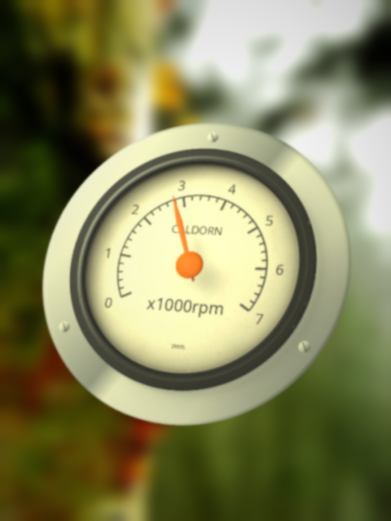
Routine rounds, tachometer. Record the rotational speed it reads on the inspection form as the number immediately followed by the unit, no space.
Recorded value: 2800rpm
